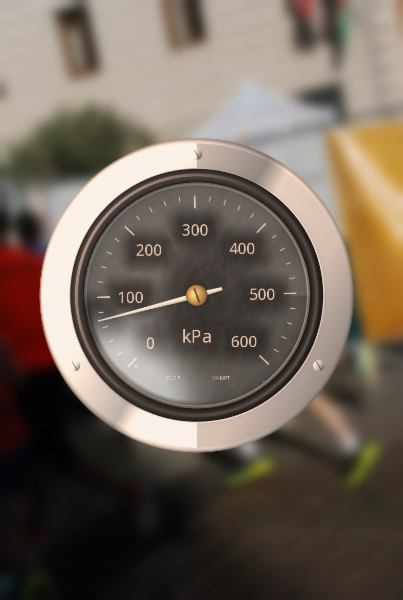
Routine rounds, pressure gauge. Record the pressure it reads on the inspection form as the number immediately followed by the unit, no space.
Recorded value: 70kPa
